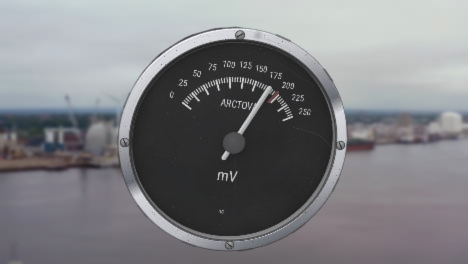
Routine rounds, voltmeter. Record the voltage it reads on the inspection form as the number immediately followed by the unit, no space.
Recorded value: 175mV
